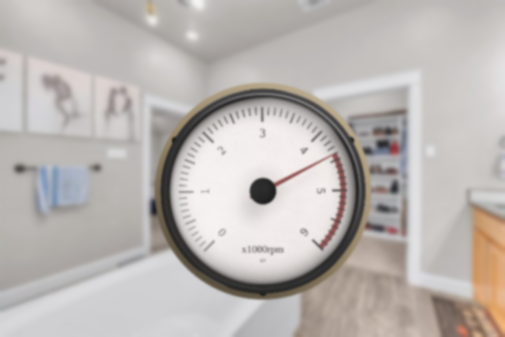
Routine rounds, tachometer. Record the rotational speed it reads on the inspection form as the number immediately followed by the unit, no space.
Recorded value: 4400rpm
